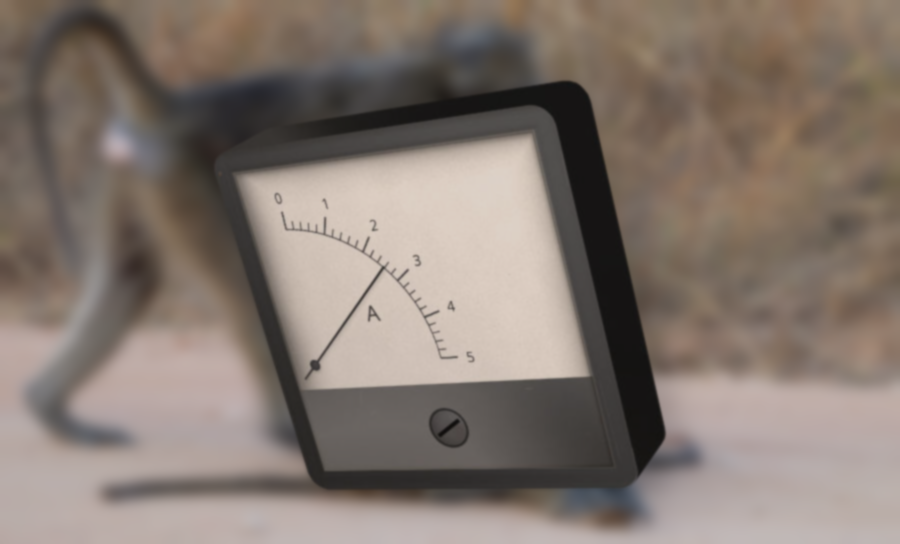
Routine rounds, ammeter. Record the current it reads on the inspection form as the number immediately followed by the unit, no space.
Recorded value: 2.6A
